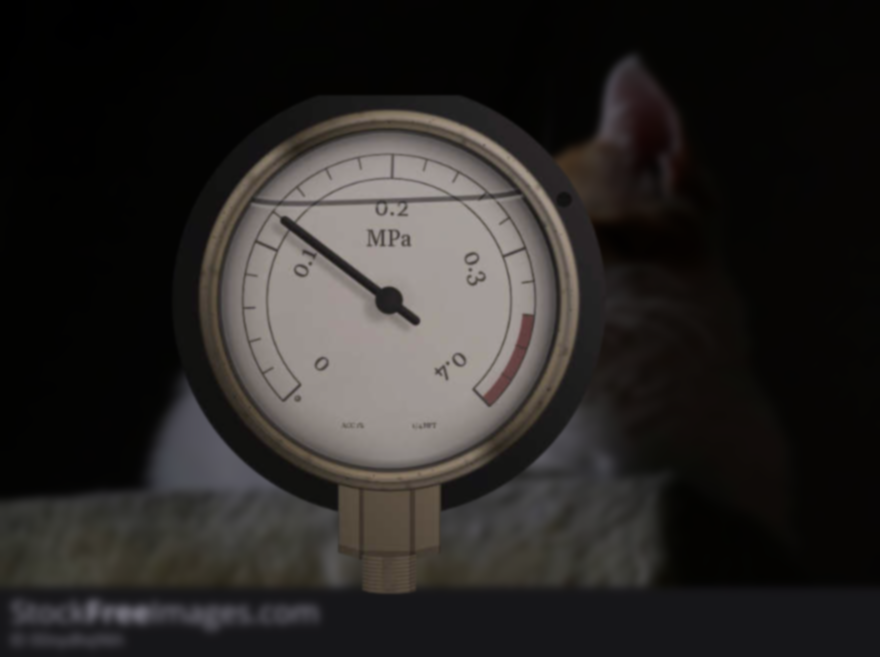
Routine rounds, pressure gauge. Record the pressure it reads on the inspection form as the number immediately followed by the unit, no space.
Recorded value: 0.12MPa
